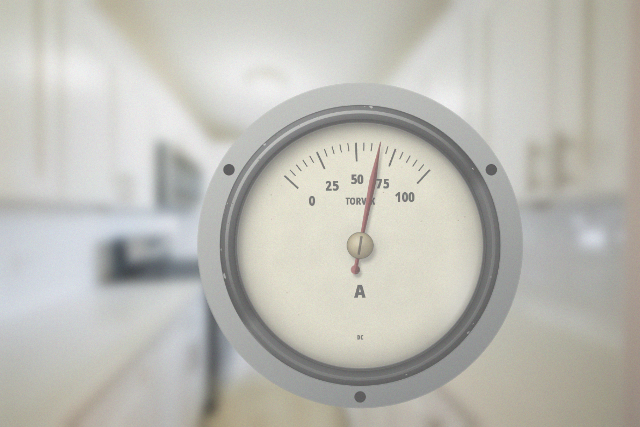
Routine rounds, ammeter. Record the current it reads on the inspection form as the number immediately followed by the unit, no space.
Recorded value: 65A
